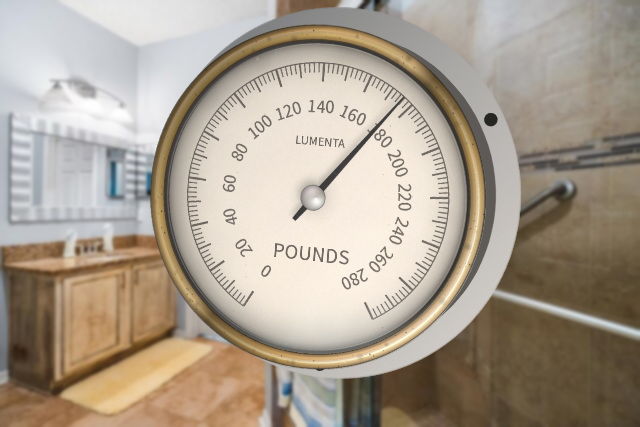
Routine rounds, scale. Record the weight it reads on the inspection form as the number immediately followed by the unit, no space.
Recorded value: 176lb
